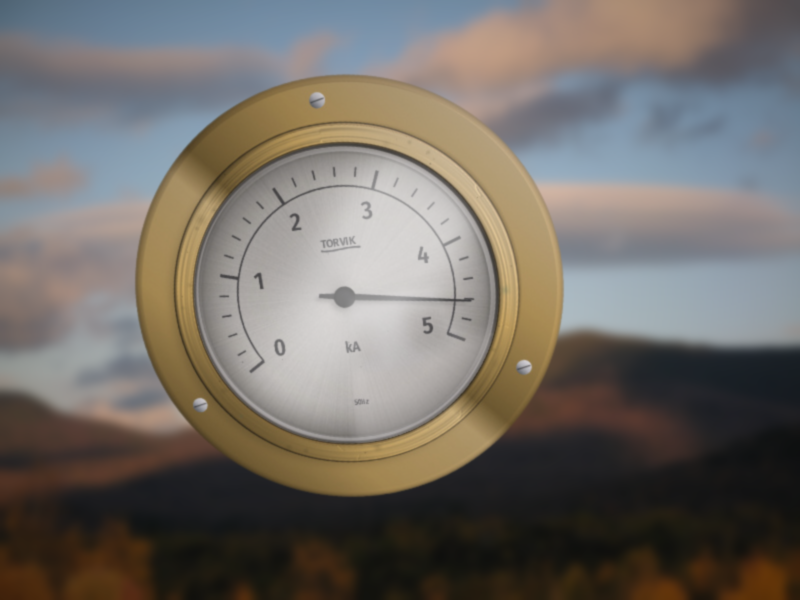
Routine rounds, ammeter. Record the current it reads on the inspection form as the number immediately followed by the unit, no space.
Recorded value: 4.6kA
